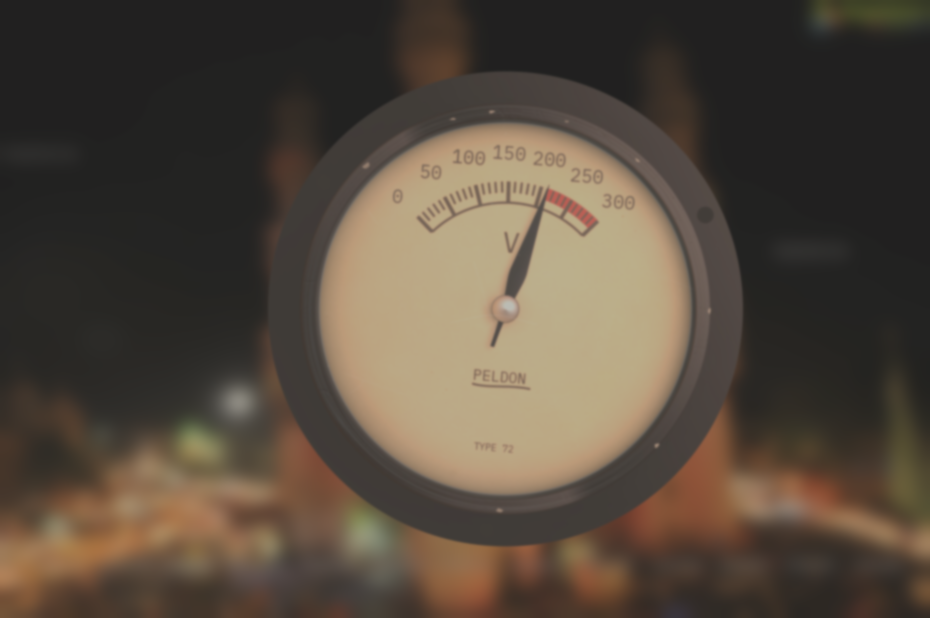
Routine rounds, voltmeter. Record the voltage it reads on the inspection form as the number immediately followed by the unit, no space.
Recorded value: 210V
